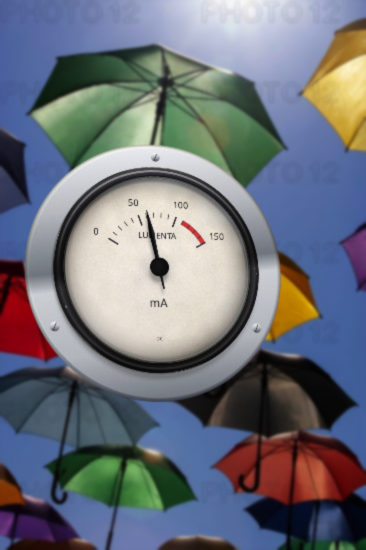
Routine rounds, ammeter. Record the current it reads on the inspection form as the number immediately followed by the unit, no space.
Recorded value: 60mA
